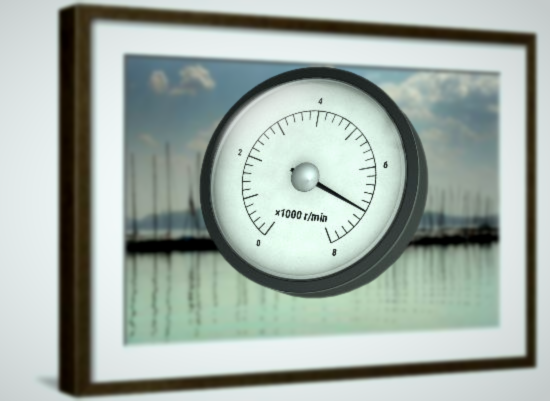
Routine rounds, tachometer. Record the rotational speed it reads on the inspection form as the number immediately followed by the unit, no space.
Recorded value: 7000rpm
